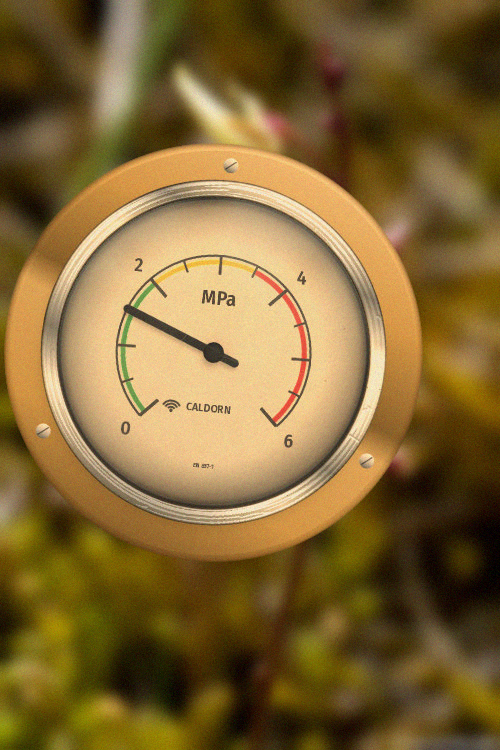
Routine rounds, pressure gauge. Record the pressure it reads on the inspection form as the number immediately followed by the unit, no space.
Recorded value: 1.5MPa
